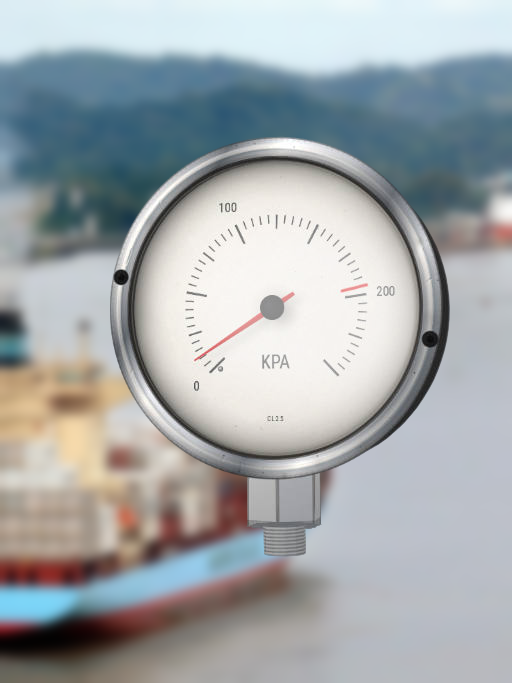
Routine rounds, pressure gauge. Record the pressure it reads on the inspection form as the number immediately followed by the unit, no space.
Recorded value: 10kPa
